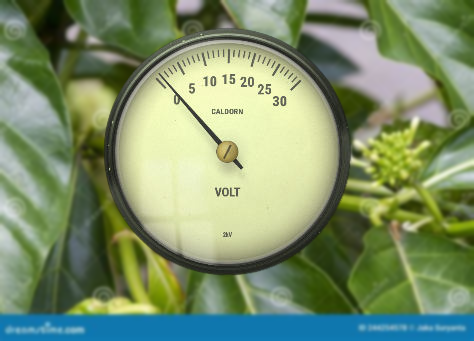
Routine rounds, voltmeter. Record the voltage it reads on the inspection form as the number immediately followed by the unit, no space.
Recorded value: 1V
